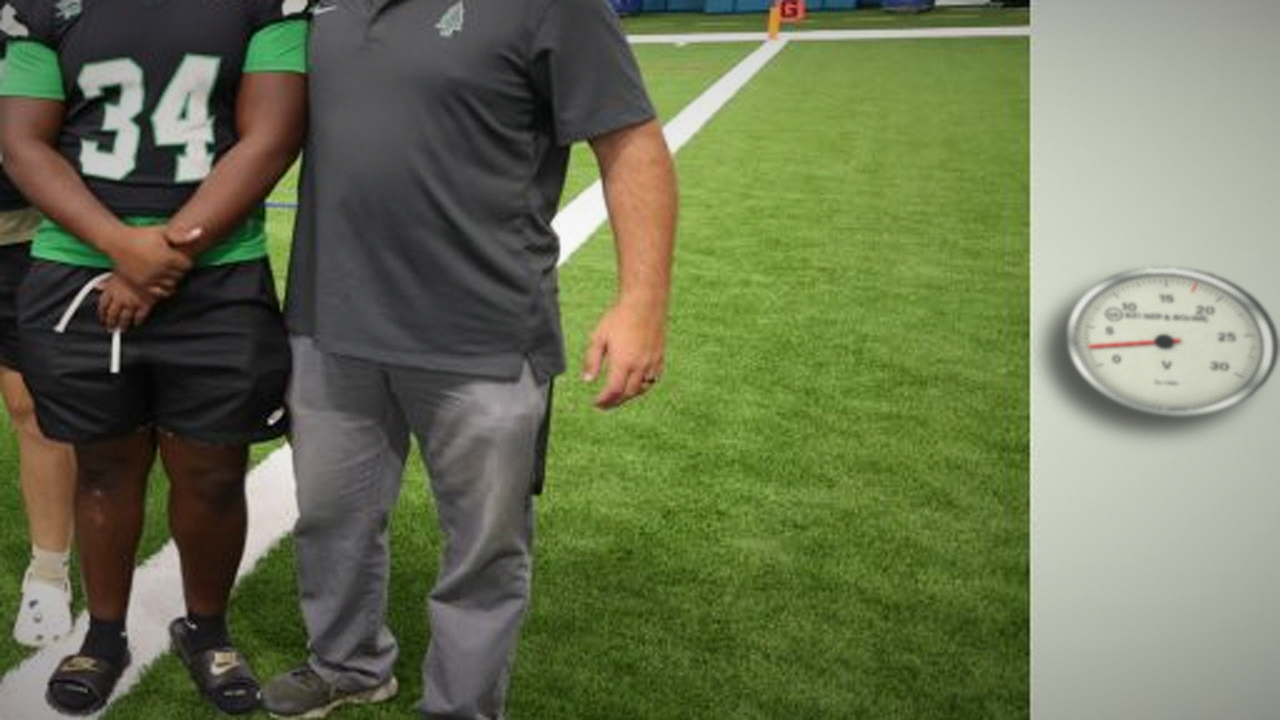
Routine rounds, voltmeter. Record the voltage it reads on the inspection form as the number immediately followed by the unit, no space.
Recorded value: 2.5V
